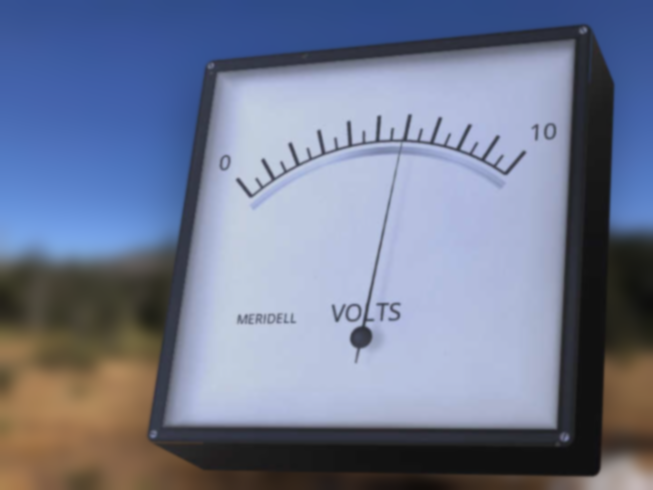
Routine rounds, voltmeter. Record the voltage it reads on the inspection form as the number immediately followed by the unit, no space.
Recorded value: 6V
